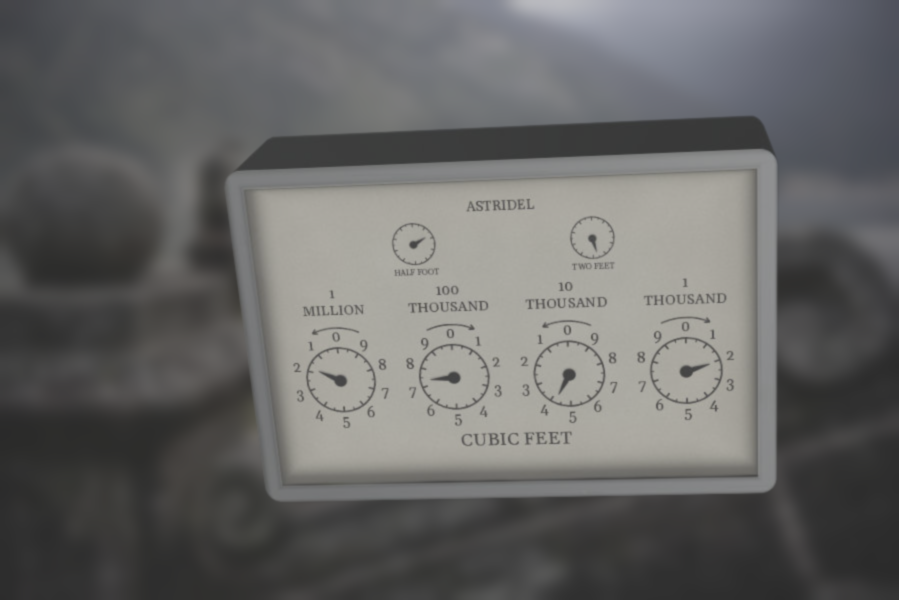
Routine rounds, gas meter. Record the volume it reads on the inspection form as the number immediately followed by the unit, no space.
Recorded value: 174200ft³
